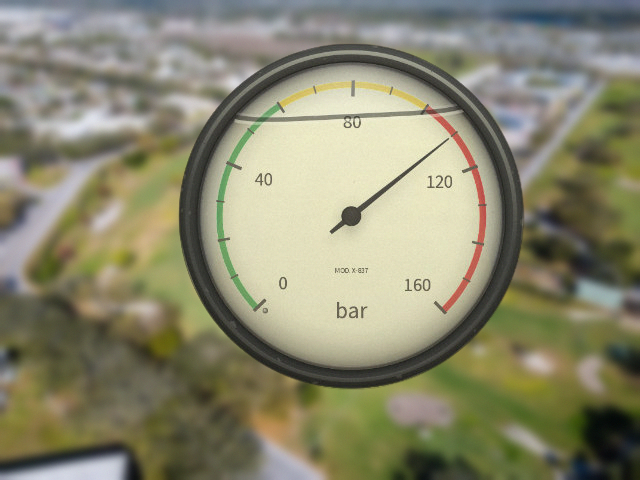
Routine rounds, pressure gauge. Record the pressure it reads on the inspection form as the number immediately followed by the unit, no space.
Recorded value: 110bar
